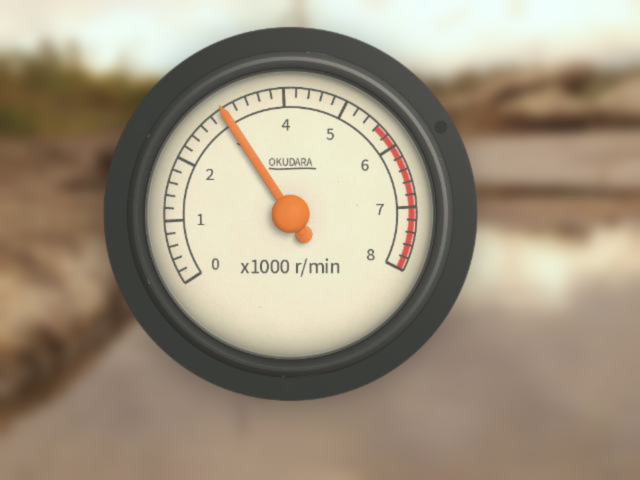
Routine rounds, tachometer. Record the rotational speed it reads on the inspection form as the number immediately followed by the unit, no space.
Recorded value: 3000rpm
